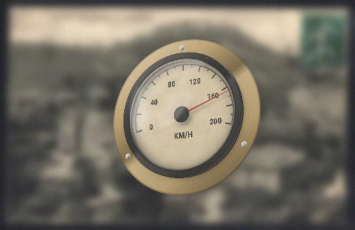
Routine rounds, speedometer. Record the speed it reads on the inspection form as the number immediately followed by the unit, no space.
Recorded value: 165km/h
